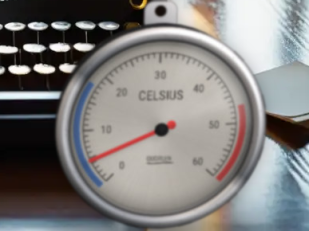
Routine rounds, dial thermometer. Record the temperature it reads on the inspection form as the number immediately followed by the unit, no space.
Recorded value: 5°C
